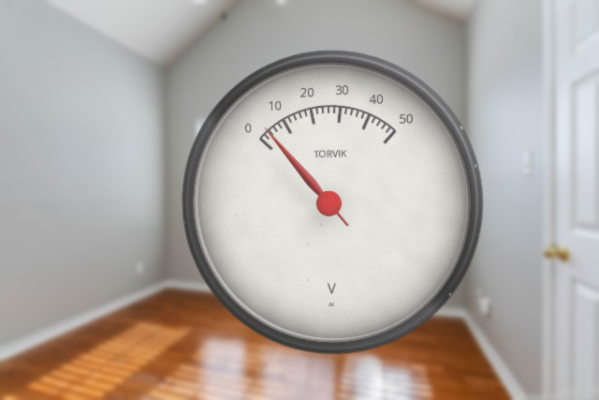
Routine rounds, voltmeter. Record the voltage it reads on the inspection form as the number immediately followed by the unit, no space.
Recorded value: 4V
